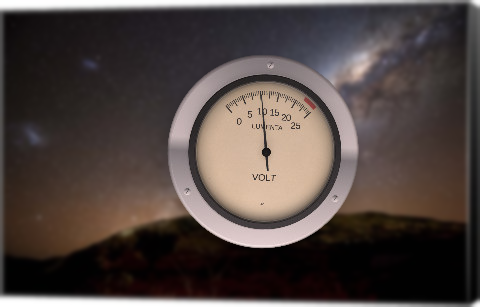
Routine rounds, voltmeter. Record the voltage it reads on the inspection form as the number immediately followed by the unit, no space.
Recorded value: 10V
